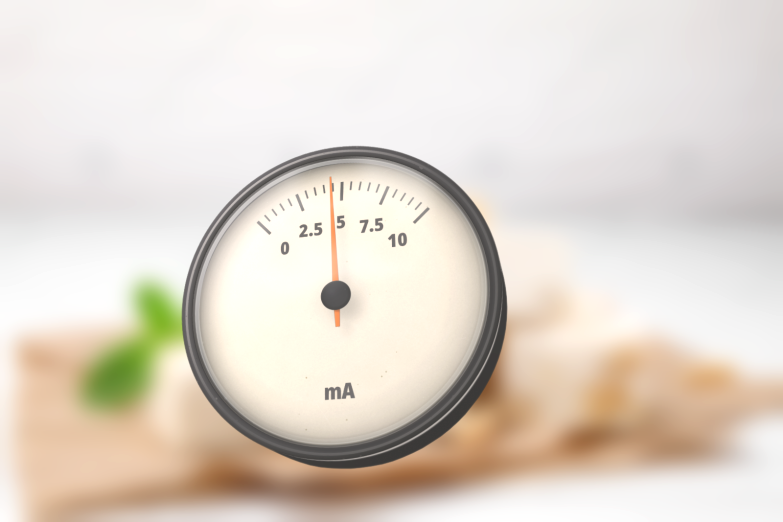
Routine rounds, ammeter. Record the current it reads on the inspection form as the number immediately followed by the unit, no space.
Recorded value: 4.5mA
